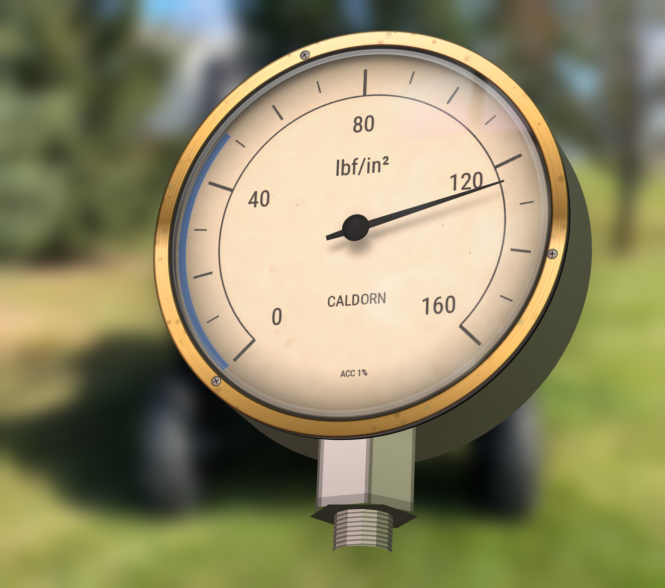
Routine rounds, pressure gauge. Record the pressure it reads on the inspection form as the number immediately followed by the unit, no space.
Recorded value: 125psi
